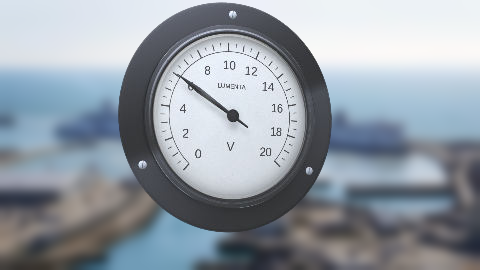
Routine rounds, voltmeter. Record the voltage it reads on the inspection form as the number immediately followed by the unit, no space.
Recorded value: 6V
